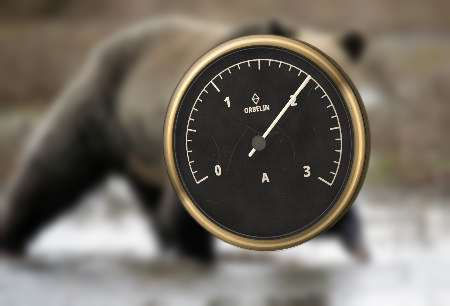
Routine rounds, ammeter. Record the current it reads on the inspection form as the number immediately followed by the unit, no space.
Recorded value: 2A
